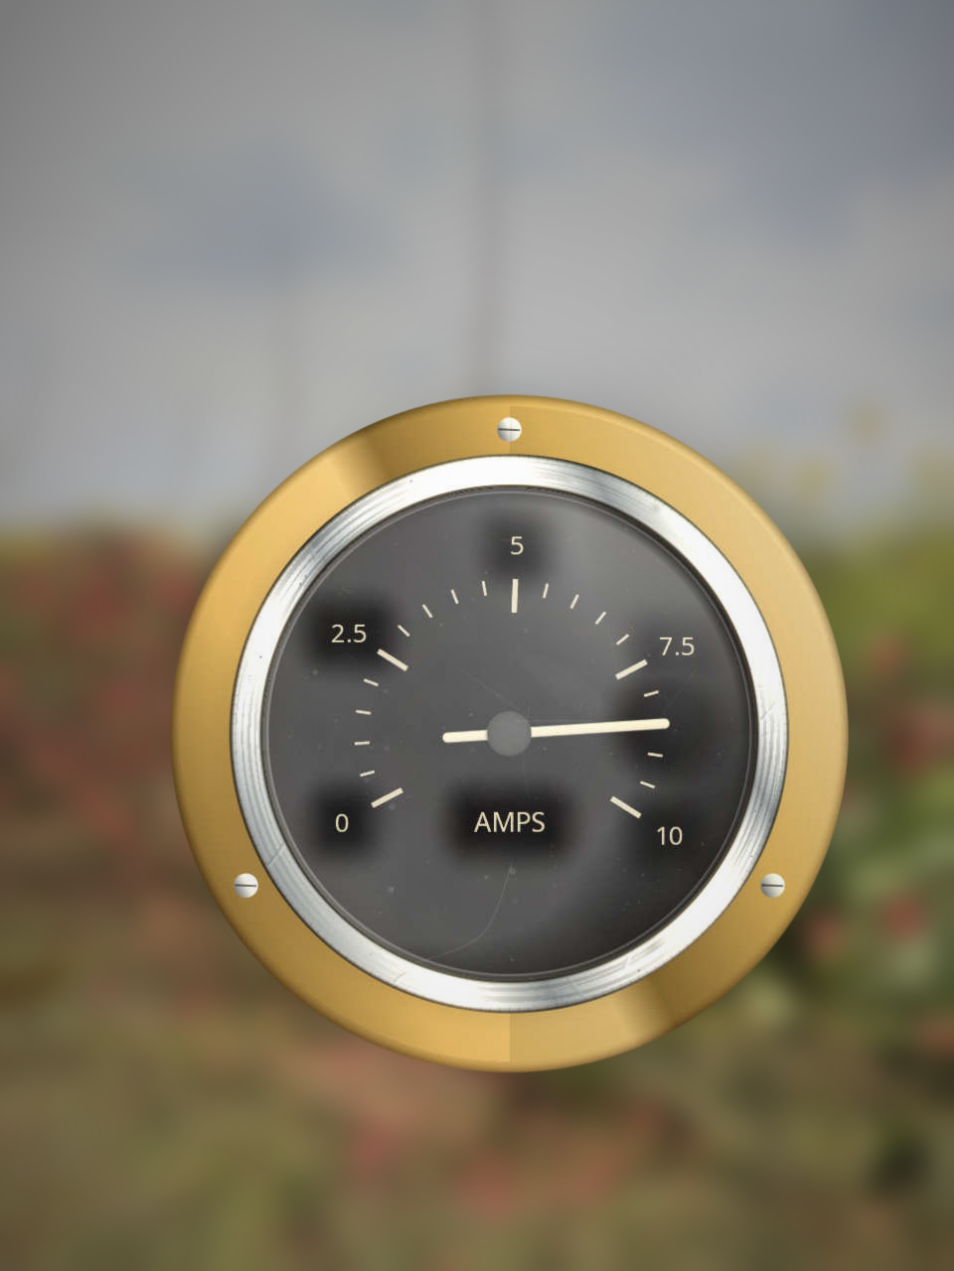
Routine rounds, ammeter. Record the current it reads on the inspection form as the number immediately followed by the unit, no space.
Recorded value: 8.5A
